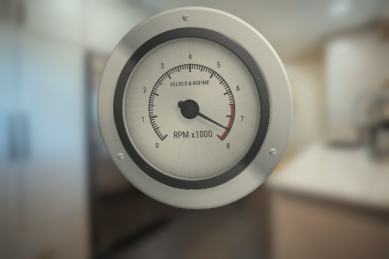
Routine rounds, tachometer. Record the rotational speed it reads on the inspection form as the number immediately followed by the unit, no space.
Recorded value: 7500rpm
